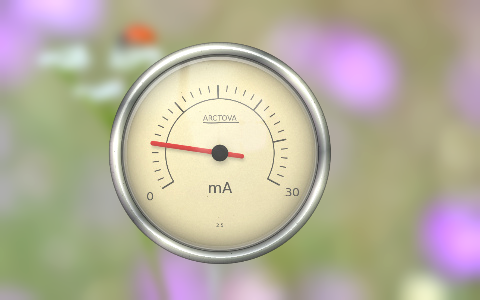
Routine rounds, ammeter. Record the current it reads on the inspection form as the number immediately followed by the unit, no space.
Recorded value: 5mA
